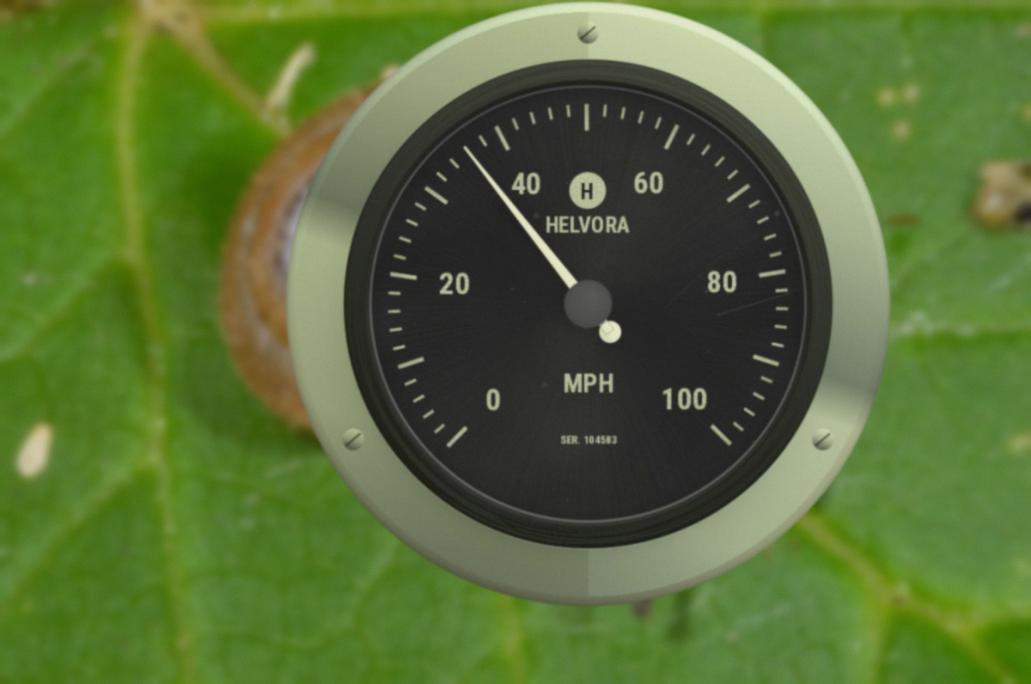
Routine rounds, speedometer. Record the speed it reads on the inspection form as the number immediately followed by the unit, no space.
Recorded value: 36mph
